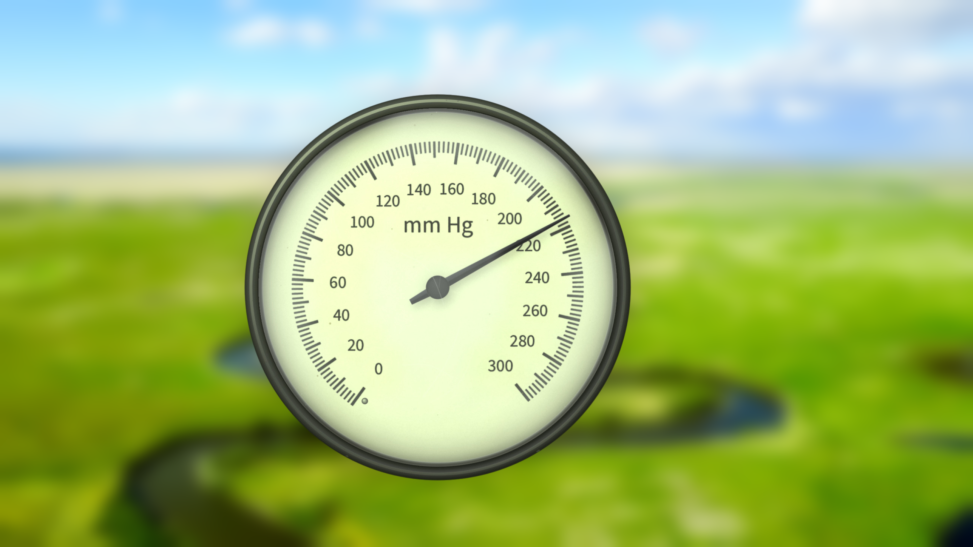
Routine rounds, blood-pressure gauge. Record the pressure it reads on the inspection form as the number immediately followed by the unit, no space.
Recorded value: 216mmHg
